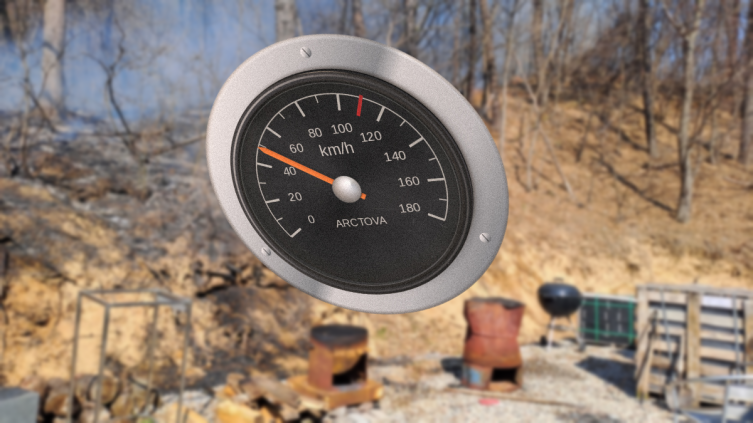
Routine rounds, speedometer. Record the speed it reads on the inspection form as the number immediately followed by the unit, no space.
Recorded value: 50km/h
